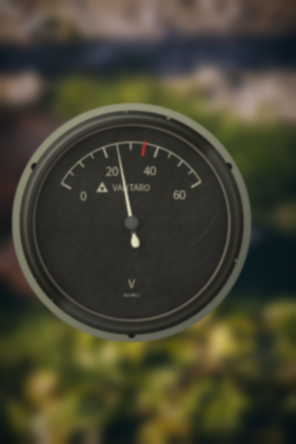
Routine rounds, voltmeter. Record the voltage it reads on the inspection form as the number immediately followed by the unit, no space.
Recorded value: 25V
